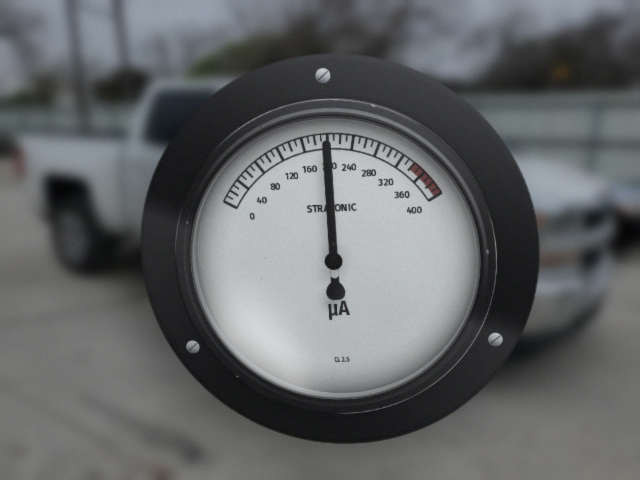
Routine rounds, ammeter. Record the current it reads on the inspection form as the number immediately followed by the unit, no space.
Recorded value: 200µA
